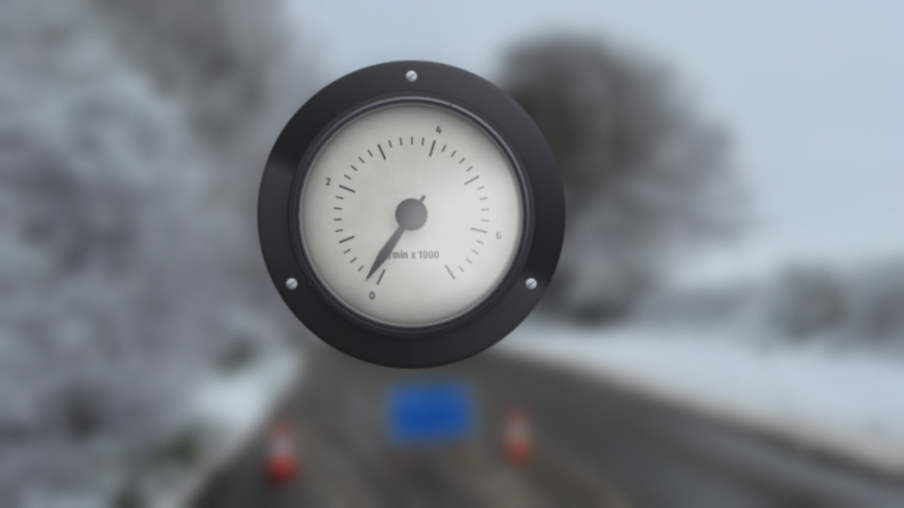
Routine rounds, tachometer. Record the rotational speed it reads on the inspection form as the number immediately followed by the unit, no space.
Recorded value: 200rpm
